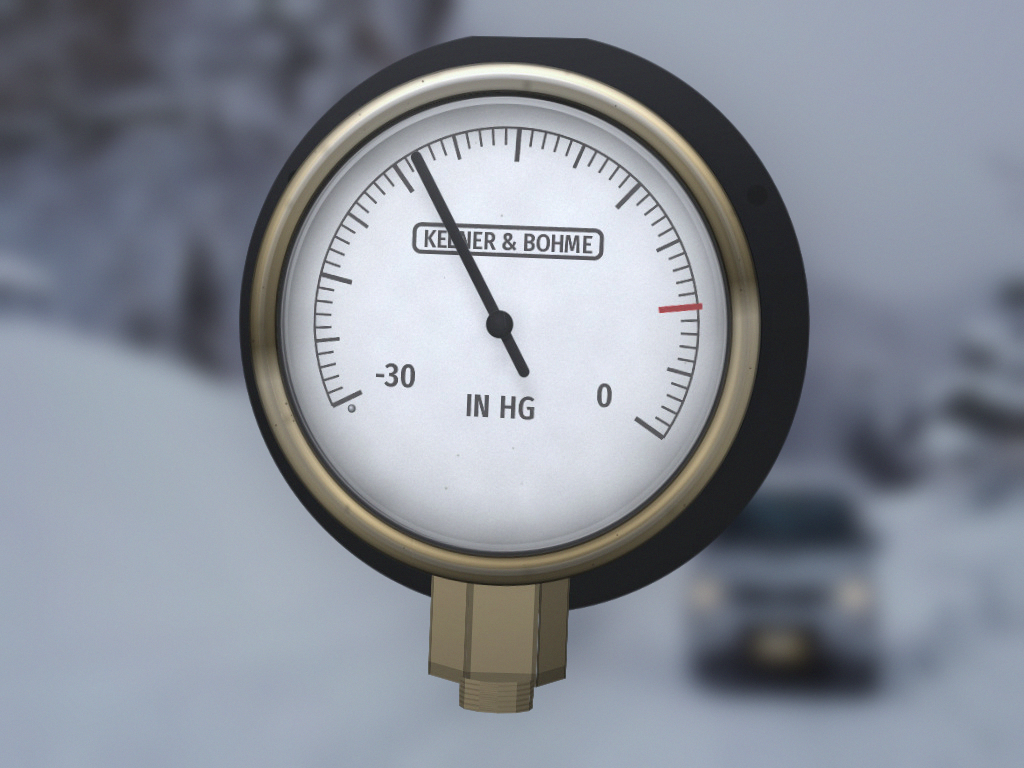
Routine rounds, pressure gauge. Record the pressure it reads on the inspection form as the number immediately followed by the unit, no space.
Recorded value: -19inHg
